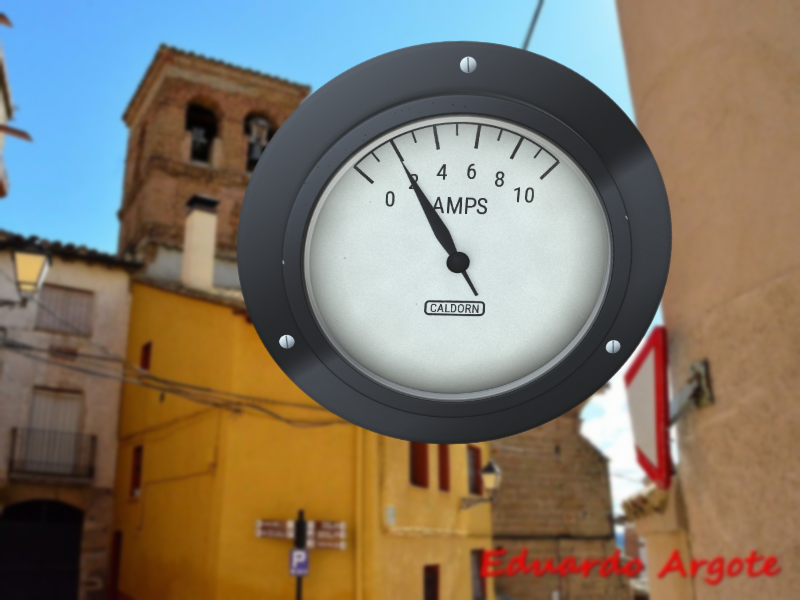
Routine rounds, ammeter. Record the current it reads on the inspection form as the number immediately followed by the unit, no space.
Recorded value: 2A
